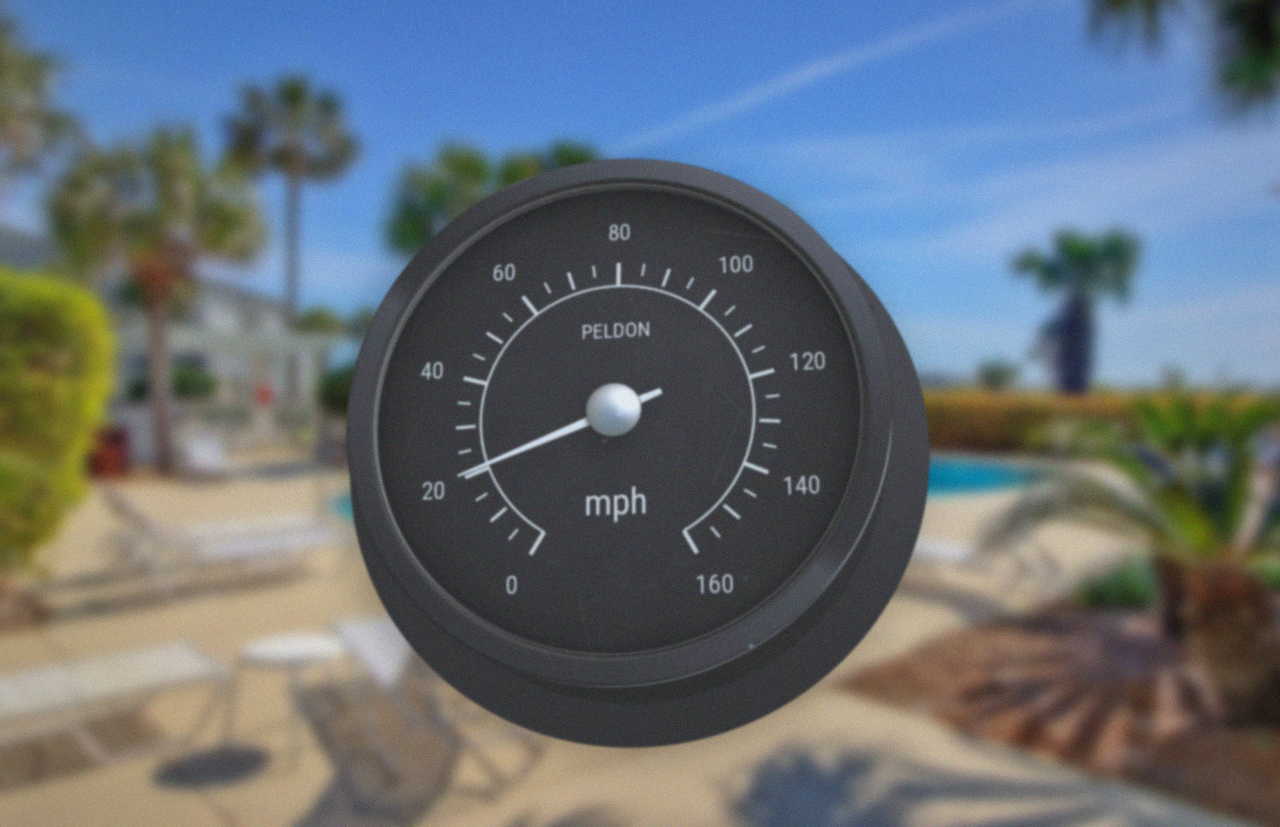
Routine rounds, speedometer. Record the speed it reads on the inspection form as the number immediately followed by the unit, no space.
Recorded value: 20mph
